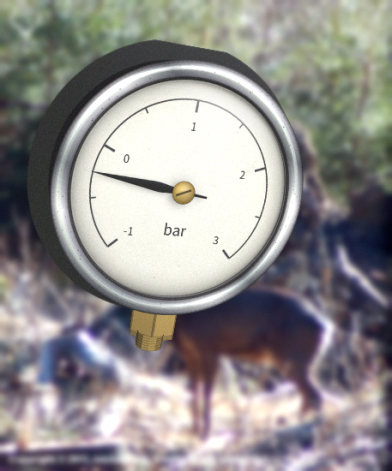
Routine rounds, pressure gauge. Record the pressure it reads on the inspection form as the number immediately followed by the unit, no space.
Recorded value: -0.25bar
